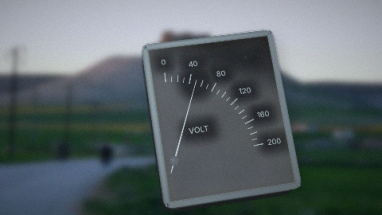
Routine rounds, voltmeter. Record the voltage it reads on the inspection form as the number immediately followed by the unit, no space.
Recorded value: 50V
